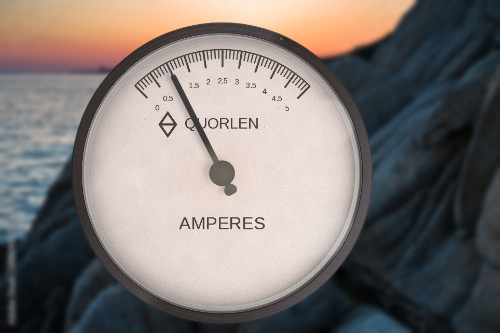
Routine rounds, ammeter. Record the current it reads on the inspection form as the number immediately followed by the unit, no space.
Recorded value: 1A
